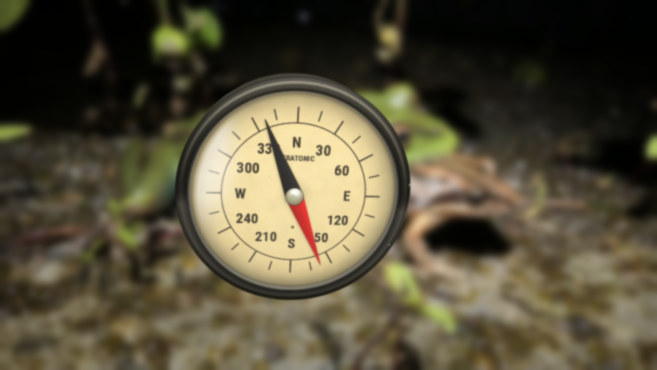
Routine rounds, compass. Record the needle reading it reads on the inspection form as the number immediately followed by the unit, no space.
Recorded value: 157.5°
